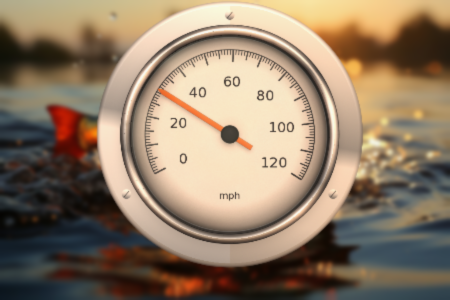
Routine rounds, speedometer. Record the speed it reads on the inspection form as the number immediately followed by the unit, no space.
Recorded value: 30mph
